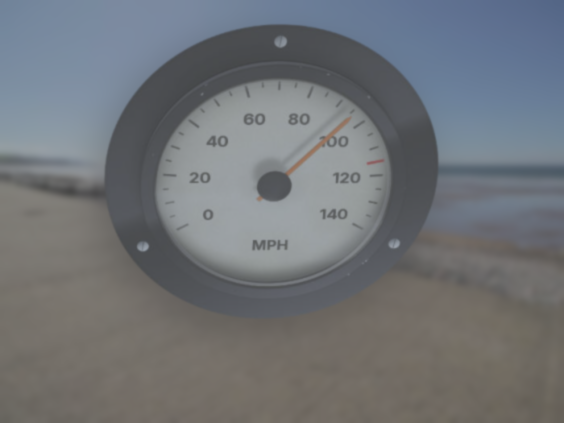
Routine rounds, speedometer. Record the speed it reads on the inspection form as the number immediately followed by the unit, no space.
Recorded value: 95mph
